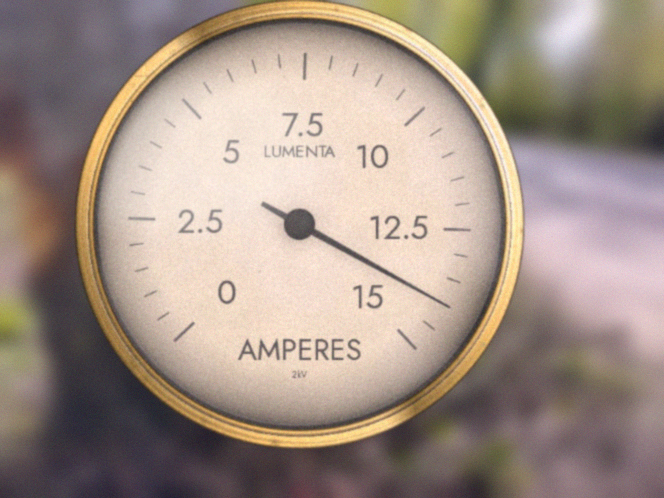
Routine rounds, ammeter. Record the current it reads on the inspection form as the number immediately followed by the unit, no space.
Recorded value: 14A
